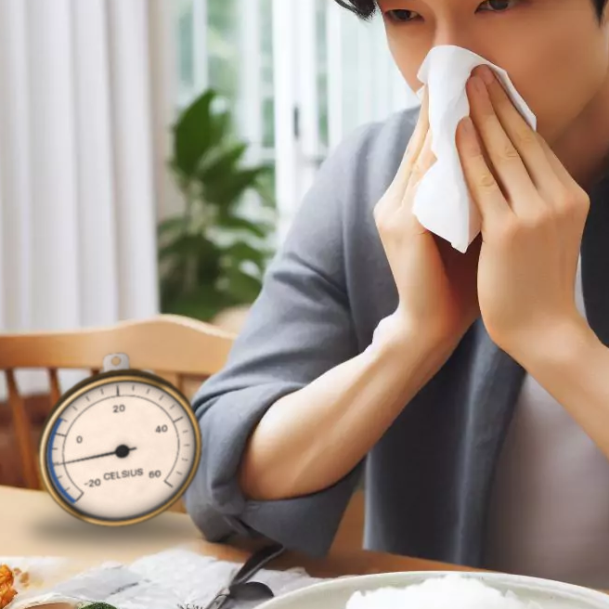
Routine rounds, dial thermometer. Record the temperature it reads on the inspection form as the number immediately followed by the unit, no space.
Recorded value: -8°C
